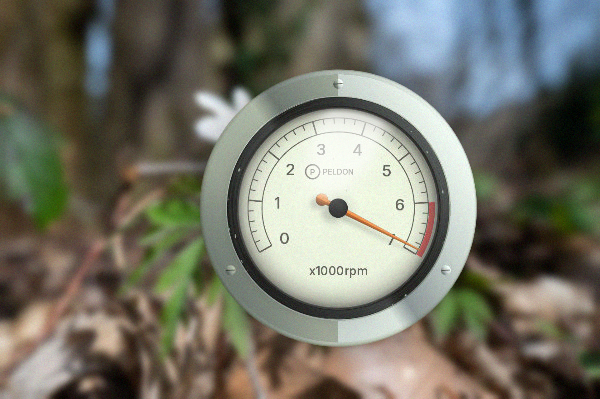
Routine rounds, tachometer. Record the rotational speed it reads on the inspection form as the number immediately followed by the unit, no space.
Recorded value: 6900rpm
